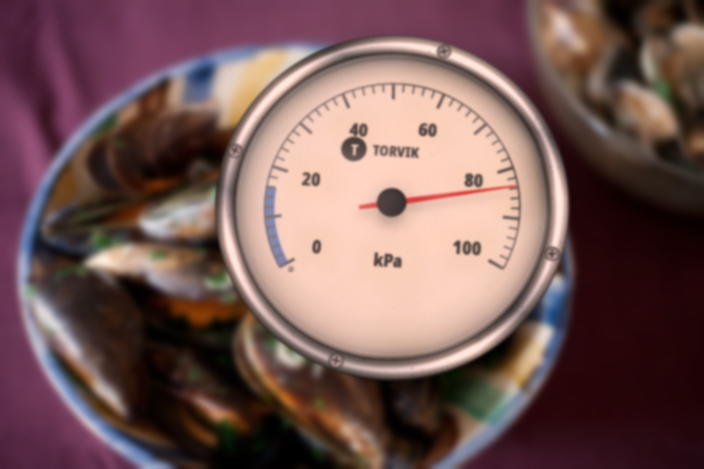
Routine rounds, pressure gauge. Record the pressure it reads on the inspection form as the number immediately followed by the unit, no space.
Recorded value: 84kPa
